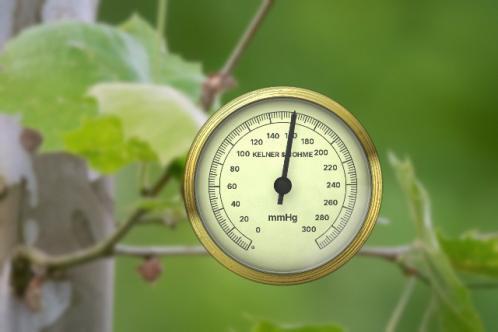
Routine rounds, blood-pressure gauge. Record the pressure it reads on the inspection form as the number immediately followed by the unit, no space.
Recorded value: 160mmHg
